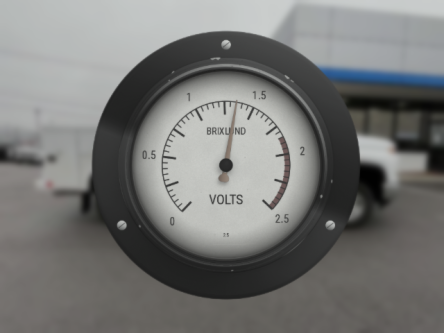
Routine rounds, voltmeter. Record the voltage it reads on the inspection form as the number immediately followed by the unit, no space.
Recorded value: 1.35V
